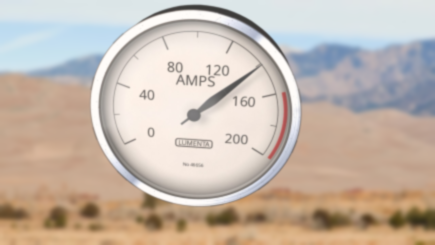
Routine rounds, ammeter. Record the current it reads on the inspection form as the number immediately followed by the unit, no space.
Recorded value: 140A
